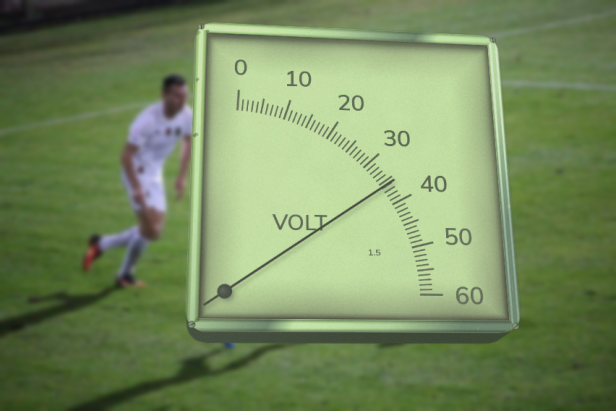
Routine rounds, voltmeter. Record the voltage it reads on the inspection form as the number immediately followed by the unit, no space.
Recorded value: 36V
